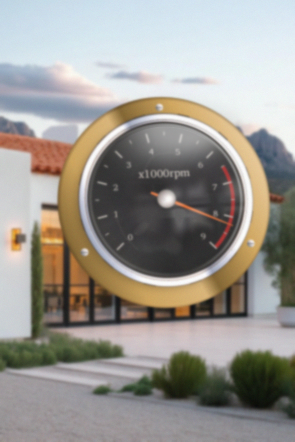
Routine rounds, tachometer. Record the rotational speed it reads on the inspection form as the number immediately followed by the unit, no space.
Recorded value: 8250rpm
